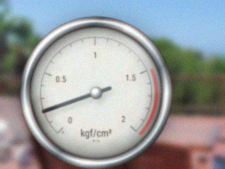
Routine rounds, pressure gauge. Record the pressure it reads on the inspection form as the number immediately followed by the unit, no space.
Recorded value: 0.2kg/cm²
